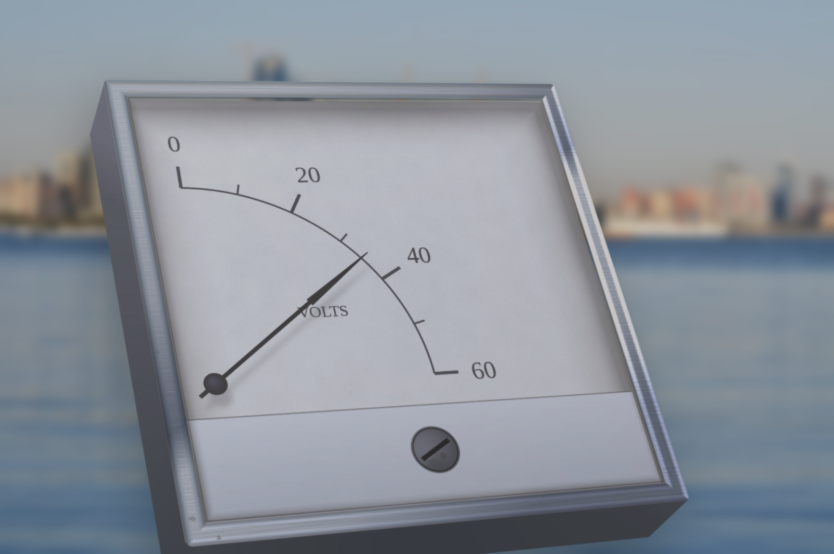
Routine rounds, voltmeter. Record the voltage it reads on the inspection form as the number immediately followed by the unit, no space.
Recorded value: 35V
